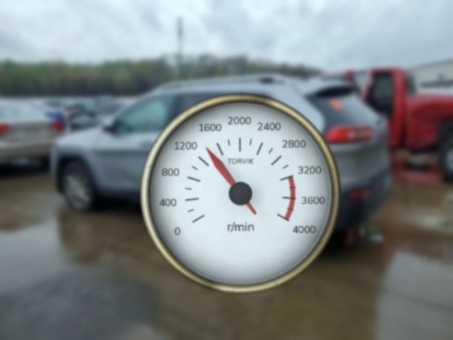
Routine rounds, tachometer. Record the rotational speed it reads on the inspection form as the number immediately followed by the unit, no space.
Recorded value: 1400rpm
